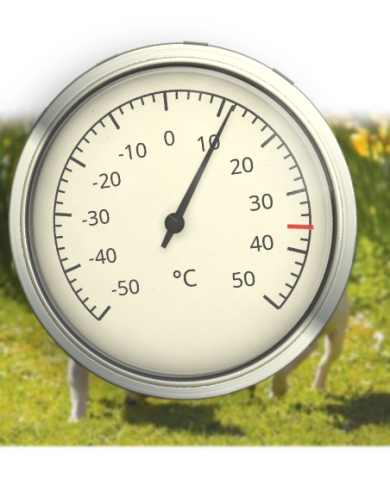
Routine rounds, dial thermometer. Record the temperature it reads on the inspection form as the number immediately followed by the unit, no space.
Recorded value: 12°C
